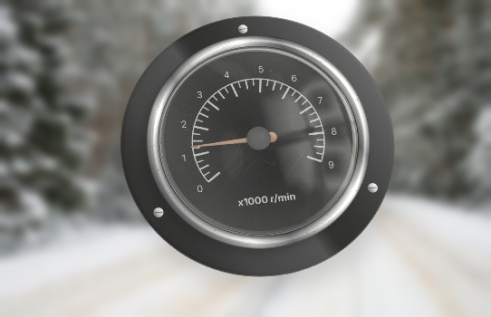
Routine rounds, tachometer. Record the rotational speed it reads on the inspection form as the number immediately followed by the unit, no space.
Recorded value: 1250rpm
